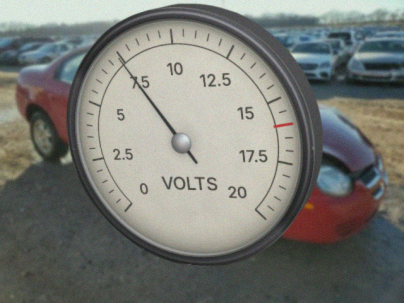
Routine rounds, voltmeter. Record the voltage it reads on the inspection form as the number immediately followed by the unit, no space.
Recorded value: 7.5V
